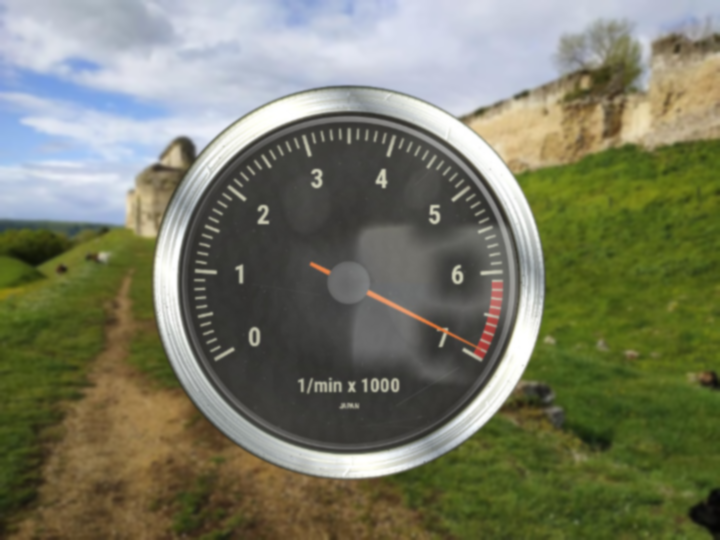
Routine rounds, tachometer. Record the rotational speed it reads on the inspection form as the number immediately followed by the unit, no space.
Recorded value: 6900rpm
